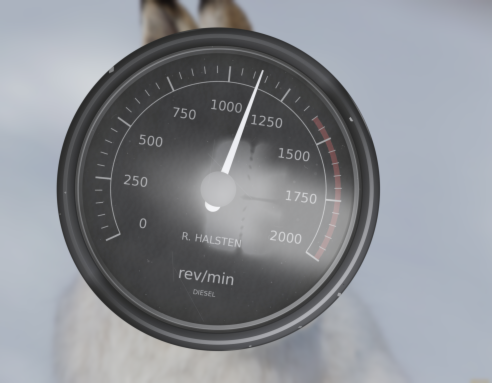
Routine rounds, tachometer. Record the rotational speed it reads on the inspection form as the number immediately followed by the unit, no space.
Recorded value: 1125rpm
